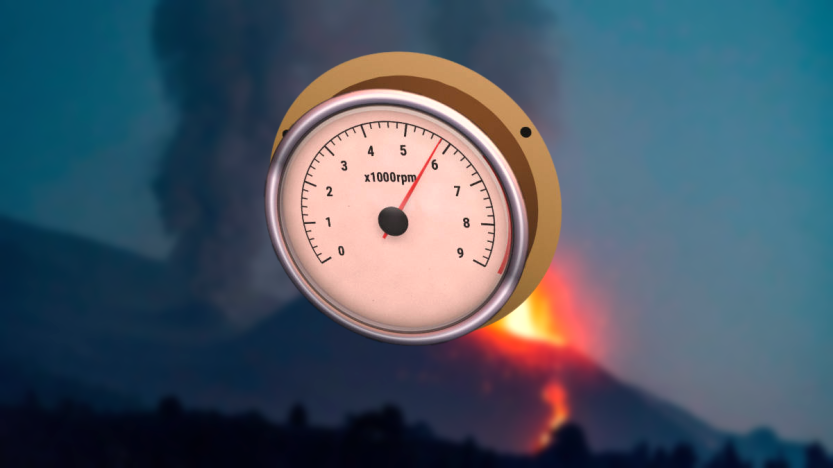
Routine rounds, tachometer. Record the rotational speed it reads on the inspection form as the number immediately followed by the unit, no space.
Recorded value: 5800rpm
